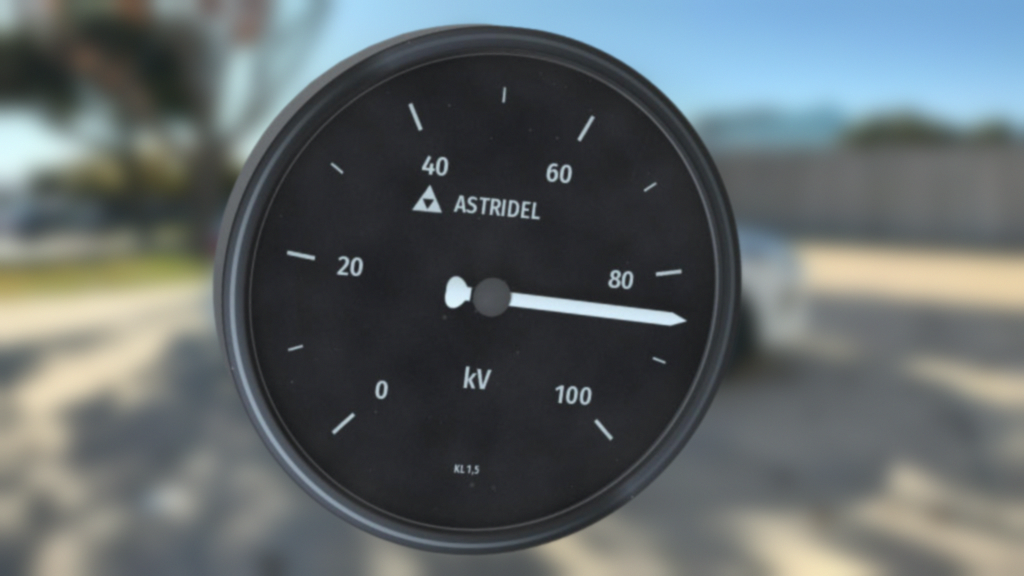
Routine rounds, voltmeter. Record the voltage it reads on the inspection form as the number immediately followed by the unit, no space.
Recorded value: 85kV
